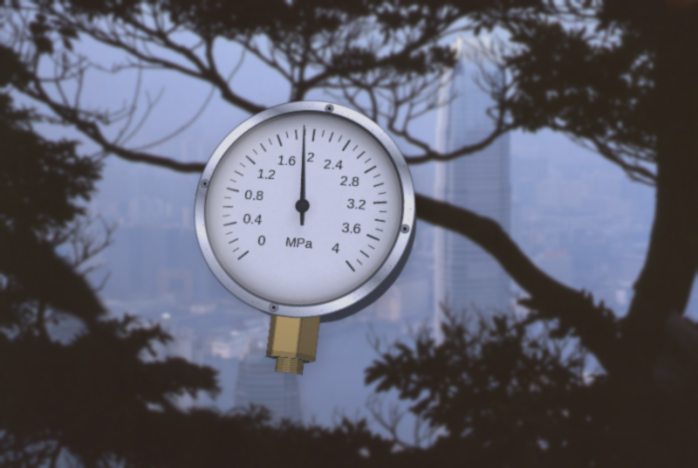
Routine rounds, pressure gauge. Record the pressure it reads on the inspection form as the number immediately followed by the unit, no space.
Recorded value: 1.9MPa
